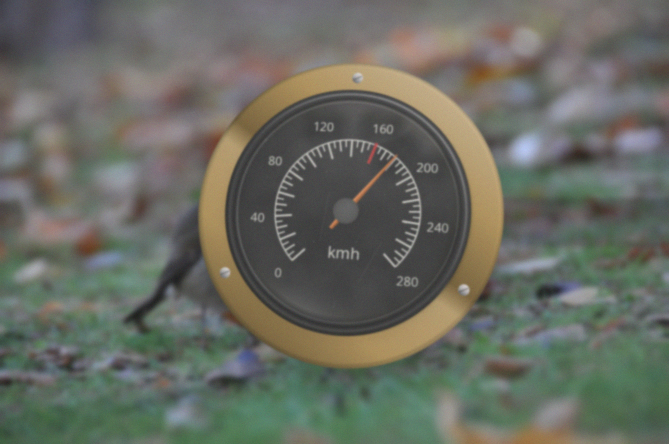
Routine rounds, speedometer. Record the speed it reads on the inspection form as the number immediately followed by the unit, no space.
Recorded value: 180km/h
